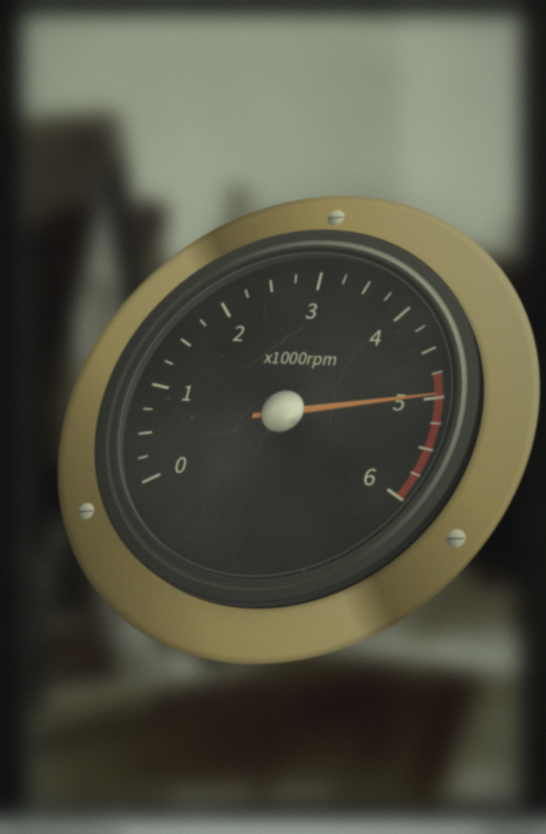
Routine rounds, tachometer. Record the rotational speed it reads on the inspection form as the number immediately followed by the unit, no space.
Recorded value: 5000rpm
